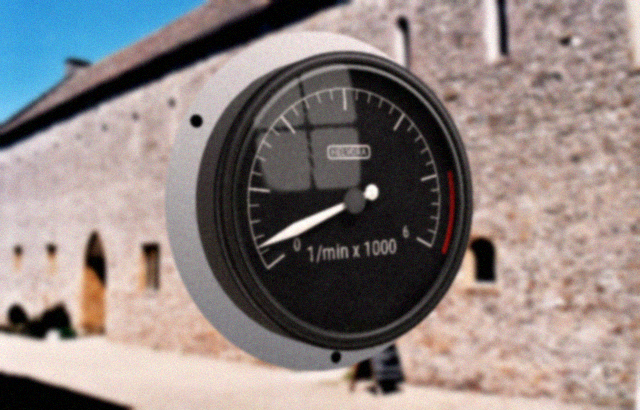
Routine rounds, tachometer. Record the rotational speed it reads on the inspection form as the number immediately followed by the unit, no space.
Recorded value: 300rpm
